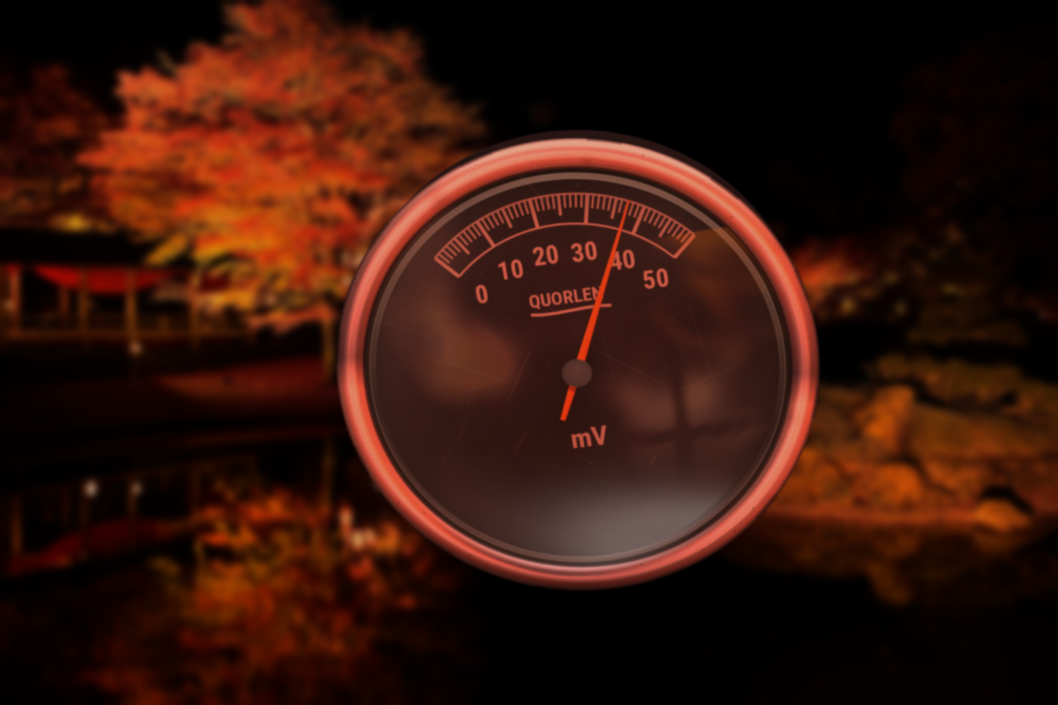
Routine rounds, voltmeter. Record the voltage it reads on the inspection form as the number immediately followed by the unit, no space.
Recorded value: 37mV
